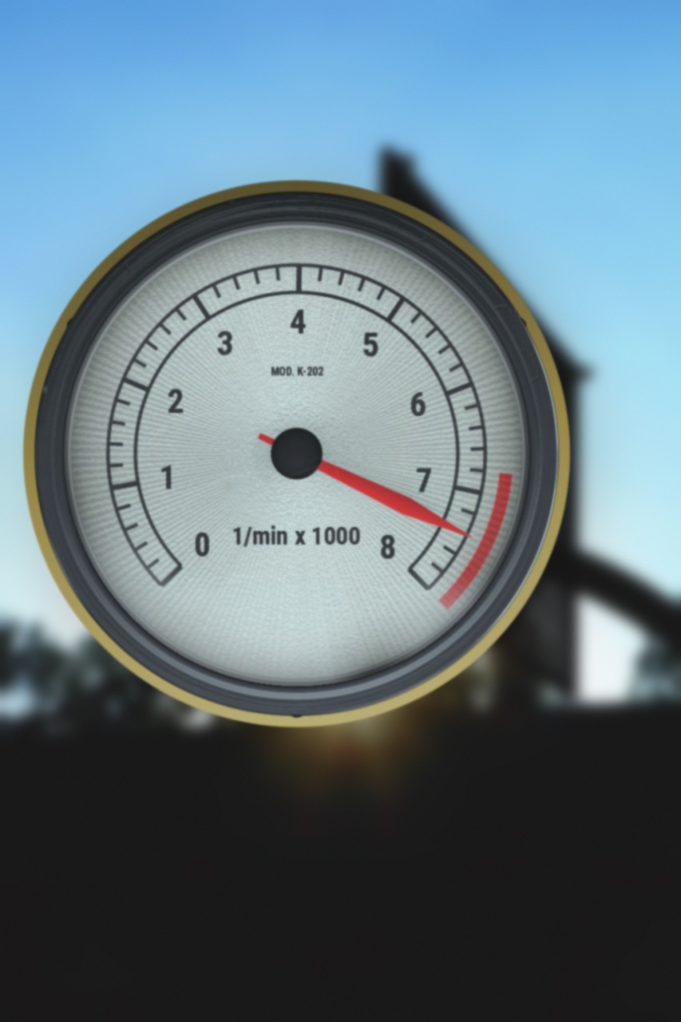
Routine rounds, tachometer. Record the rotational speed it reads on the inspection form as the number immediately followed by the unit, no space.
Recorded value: 7400rpm
